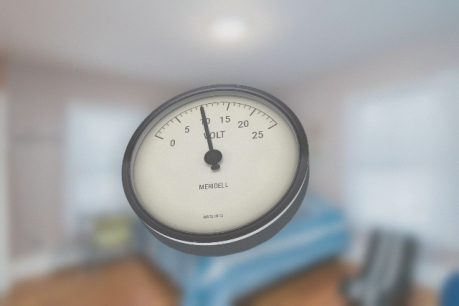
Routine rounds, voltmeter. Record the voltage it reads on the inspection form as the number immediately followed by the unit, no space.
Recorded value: 10V
